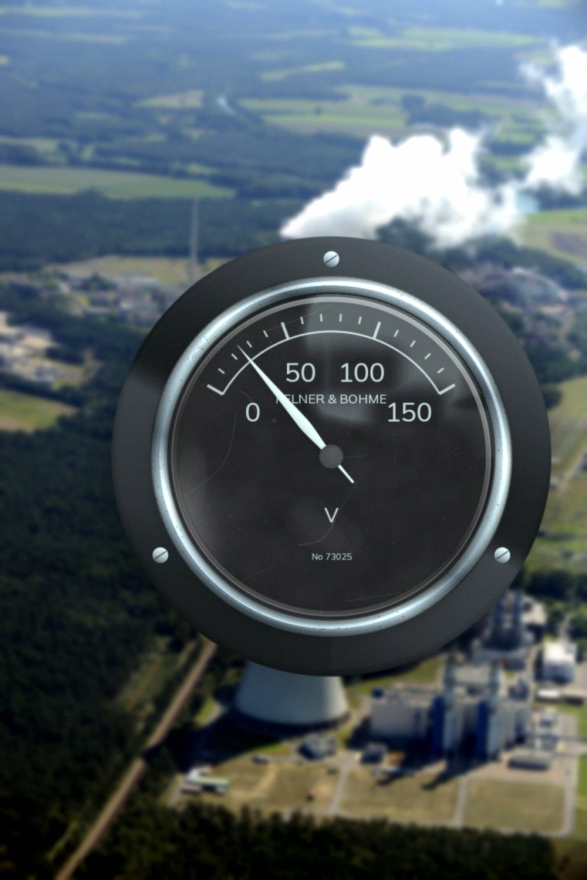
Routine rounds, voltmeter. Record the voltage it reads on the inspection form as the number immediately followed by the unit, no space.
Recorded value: 25V
